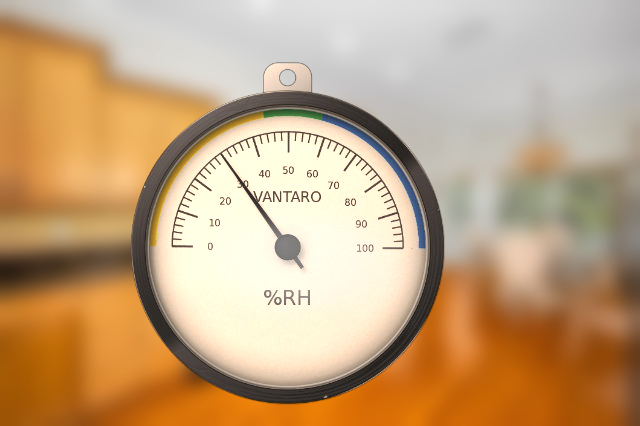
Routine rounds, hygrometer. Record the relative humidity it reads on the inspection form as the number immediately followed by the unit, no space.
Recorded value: 30%
